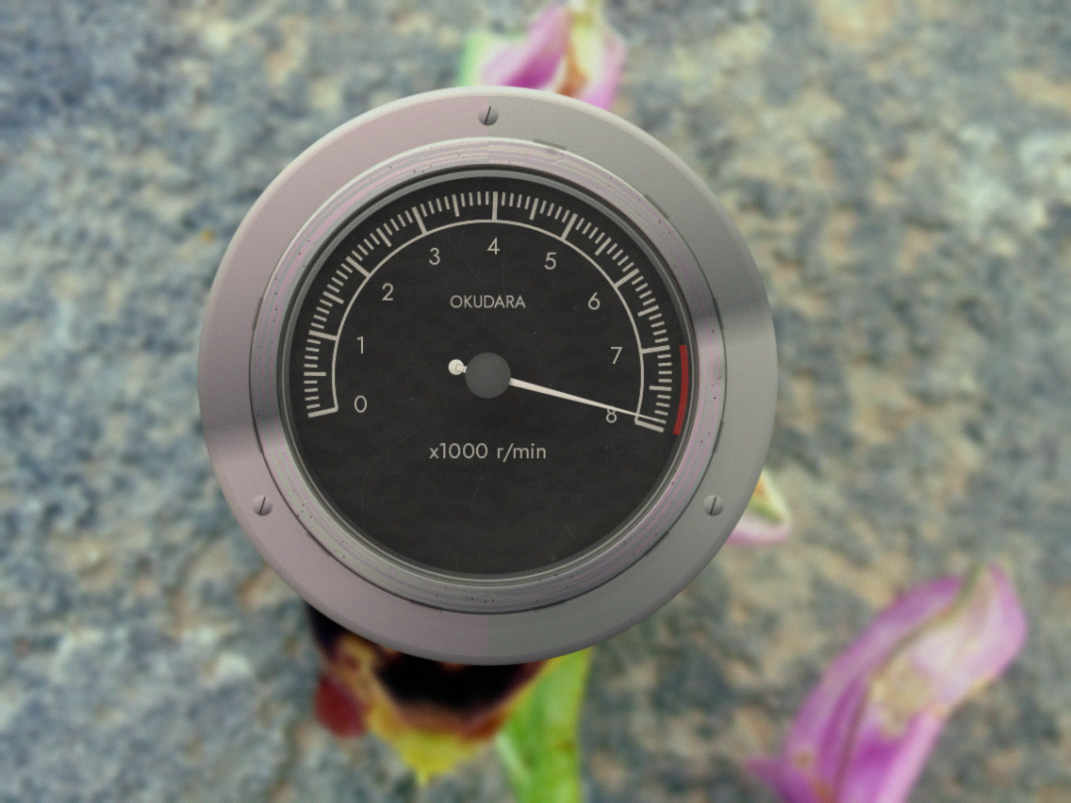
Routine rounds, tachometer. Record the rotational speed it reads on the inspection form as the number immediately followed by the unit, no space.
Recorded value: 7900rpm
